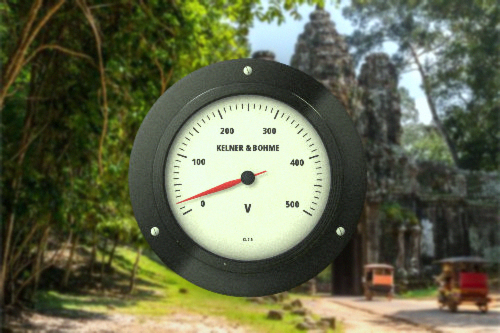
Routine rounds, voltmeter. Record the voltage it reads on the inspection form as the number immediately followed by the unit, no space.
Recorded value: 20V
